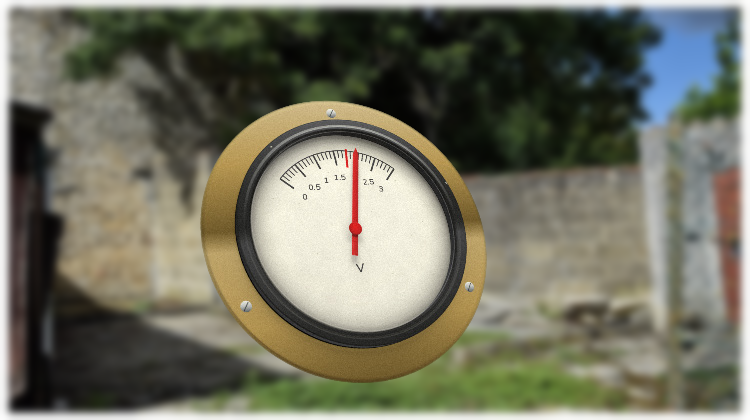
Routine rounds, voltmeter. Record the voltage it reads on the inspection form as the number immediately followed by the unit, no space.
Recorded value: 2V
